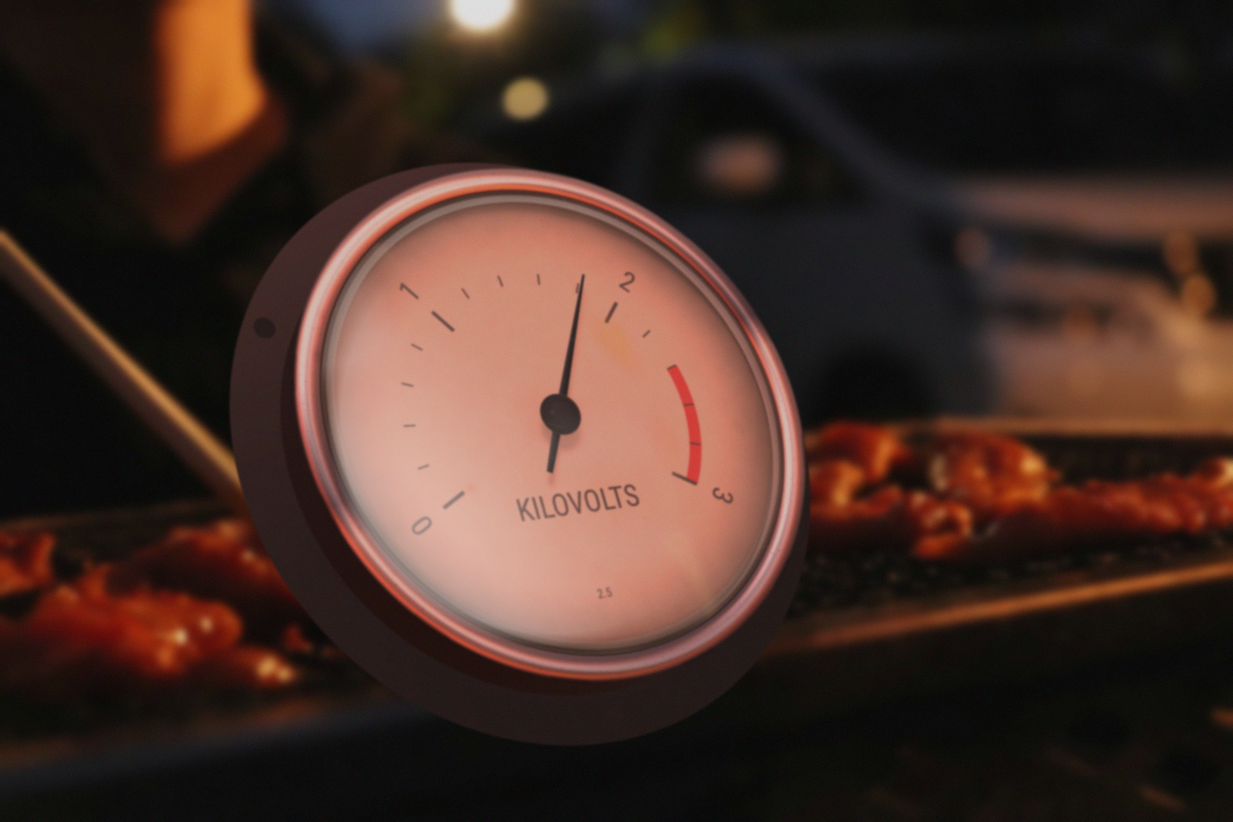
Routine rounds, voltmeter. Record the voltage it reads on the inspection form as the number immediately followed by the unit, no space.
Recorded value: 1.8kV
